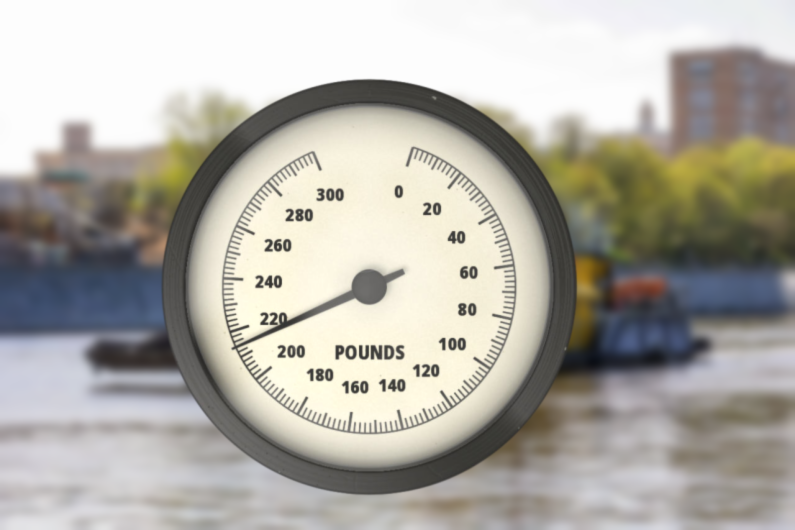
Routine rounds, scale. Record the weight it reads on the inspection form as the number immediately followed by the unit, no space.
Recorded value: 214lb
